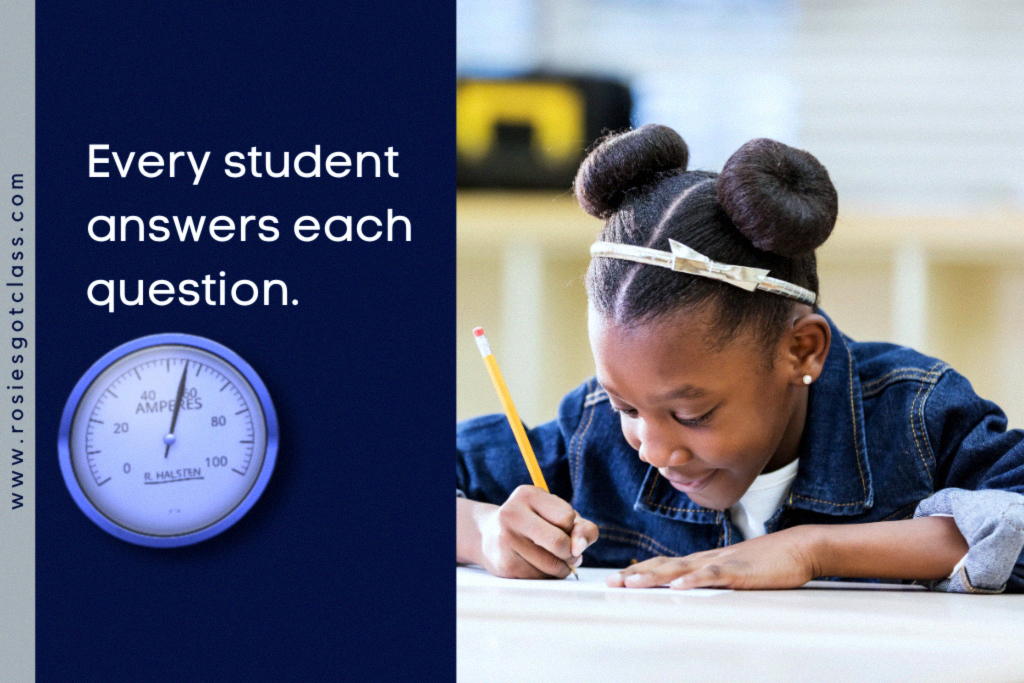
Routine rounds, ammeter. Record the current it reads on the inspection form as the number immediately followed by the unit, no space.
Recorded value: 56A
